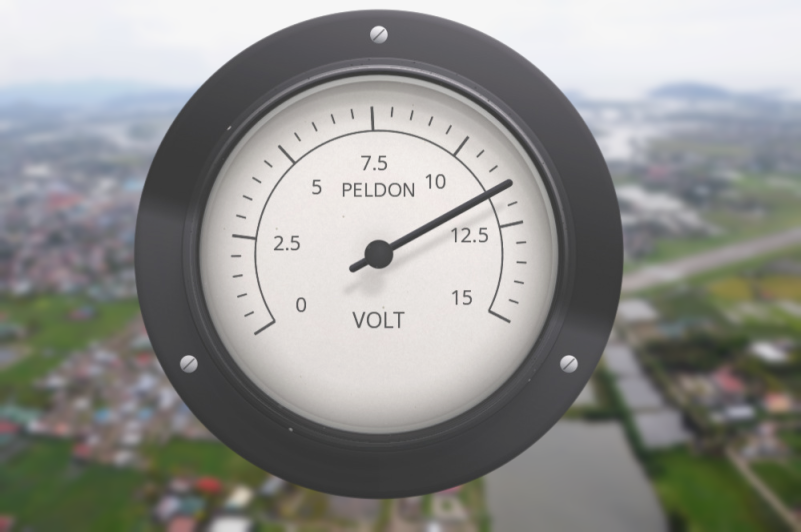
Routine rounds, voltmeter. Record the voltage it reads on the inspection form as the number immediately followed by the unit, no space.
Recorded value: 11.5V
